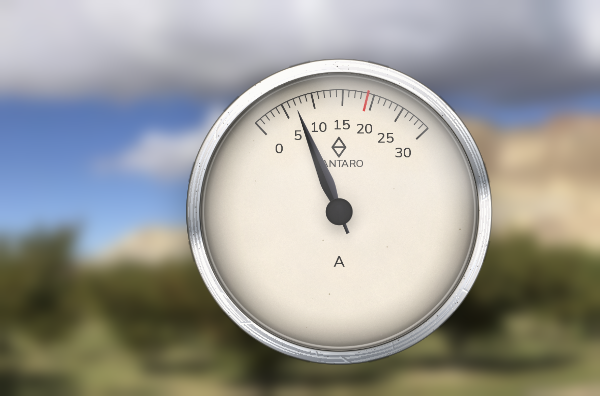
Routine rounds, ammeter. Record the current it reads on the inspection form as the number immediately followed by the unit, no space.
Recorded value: 7A
